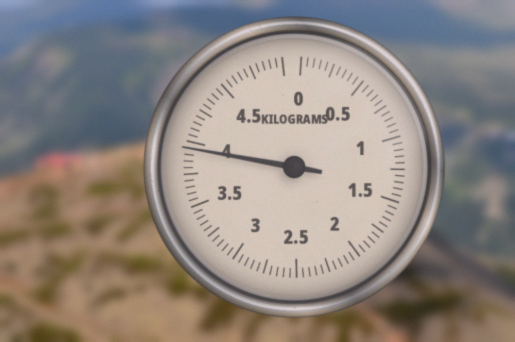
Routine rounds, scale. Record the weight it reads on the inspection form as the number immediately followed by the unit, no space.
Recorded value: 3.95kg
